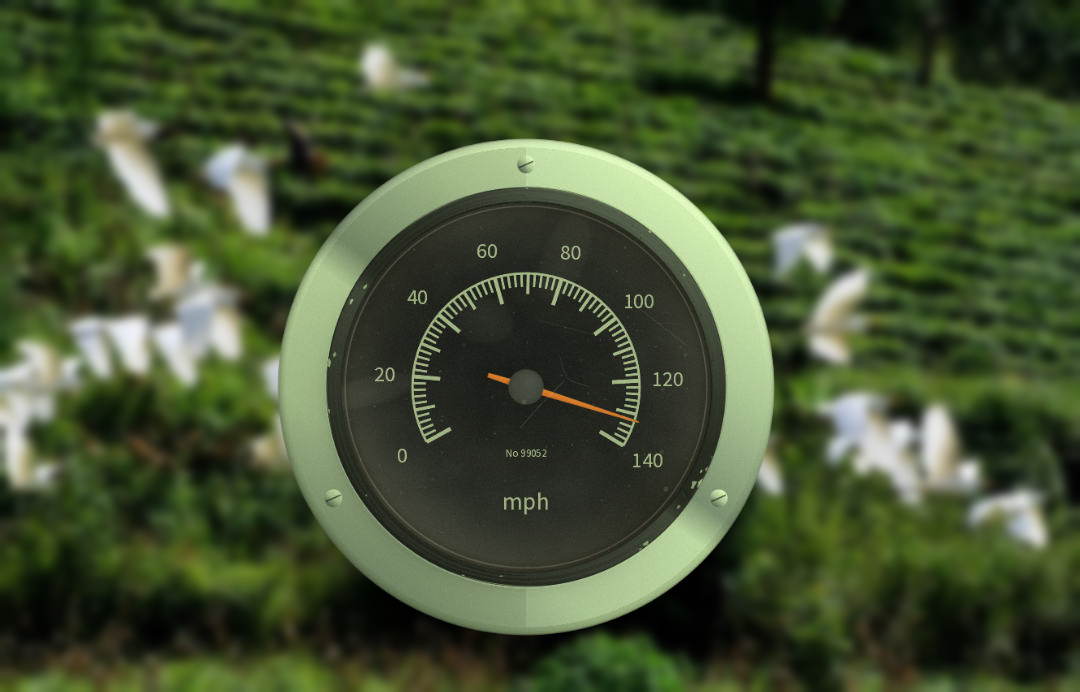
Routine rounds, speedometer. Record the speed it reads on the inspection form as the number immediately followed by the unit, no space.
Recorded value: 132mph
